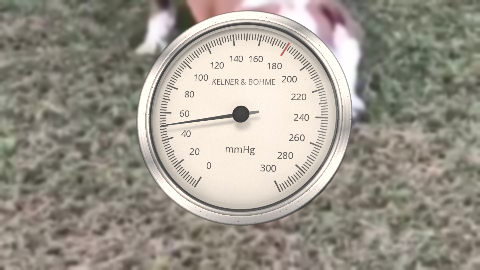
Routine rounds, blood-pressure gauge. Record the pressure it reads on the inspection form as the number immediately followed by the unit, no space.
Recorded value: 50mmHg
